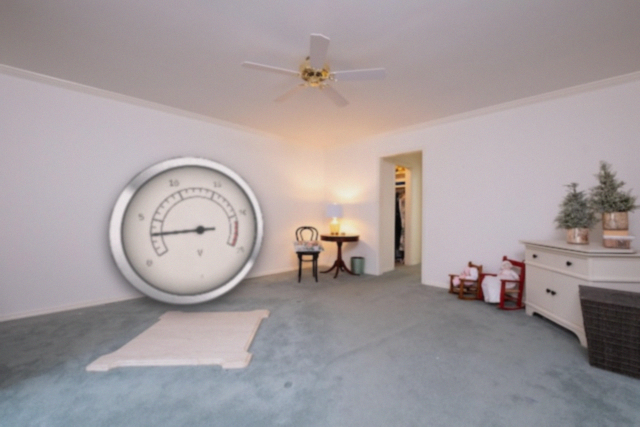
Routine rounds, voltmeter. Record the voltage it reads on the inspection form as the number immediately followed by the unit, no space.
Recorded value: 3V
